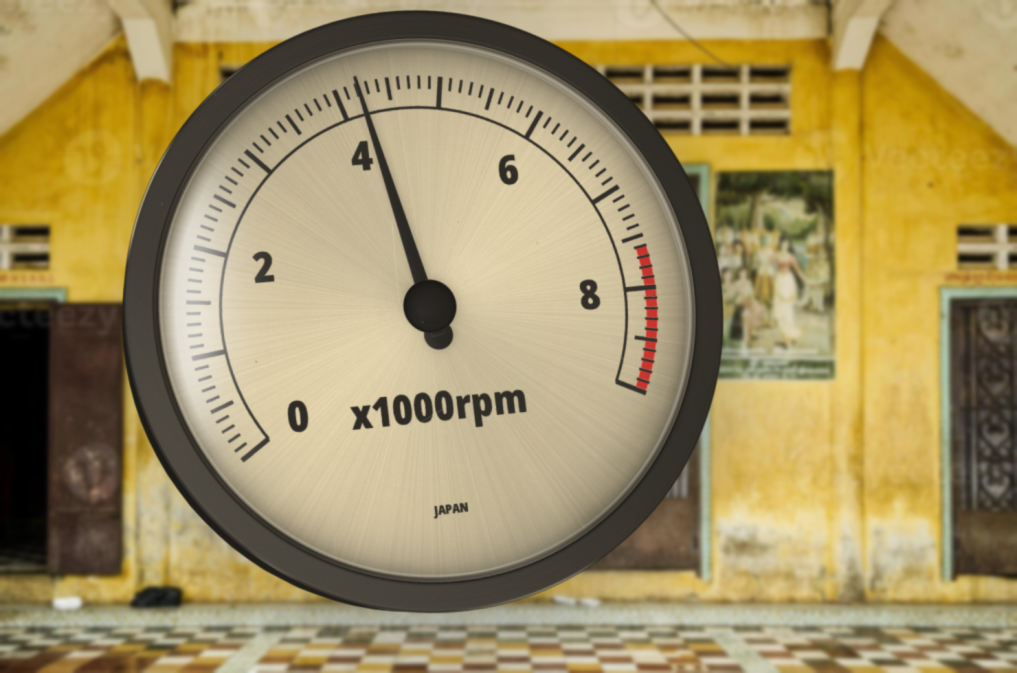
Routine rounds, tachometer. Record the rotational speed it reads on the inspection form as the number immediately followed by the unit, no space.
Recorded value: 4200rpm
